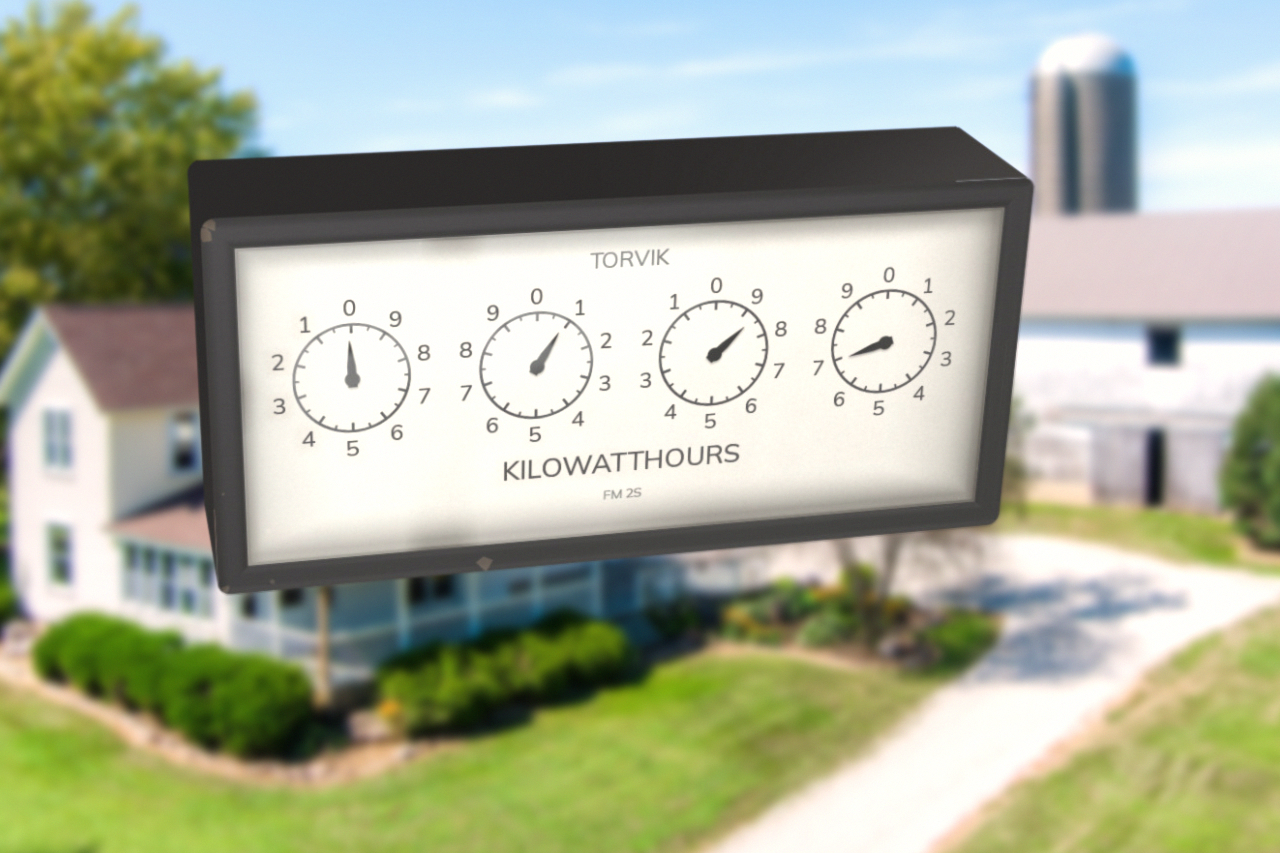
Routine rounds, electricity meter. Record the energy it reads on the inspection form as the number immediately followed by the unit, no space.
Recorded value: 87kWh
